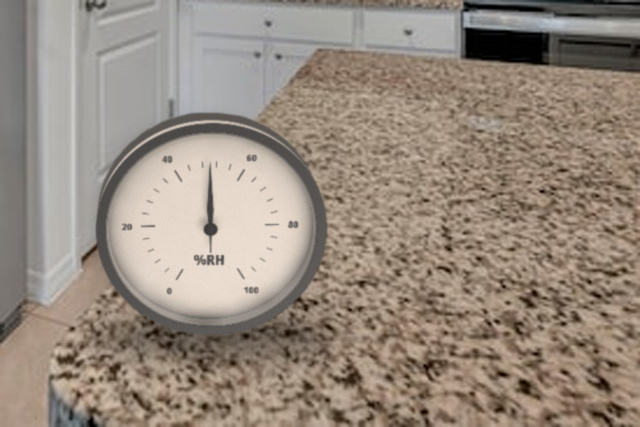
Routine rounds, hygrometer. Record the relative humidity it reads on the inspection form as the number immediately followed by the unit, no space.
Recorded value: 50%
